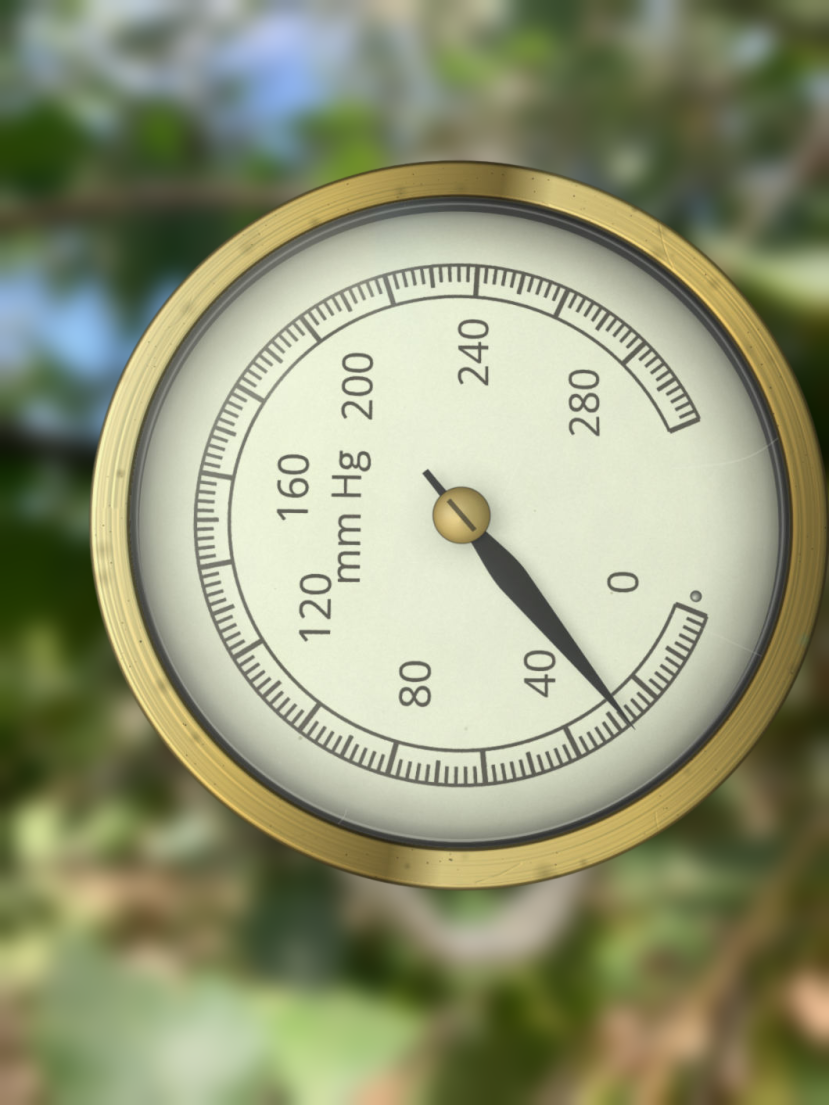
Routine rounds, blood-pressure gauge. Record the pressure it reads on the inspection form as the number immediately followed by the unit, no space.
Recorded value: 28mmHg
